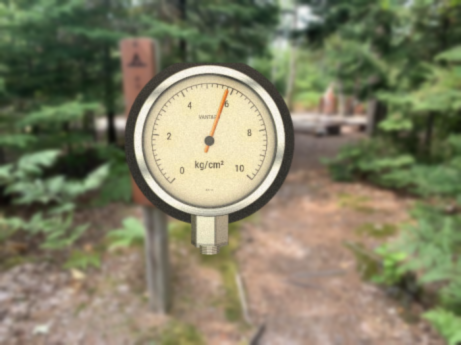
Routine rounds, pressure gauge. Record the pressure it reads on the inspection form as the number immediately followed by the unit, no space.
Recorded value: 5.8kg/cm²
